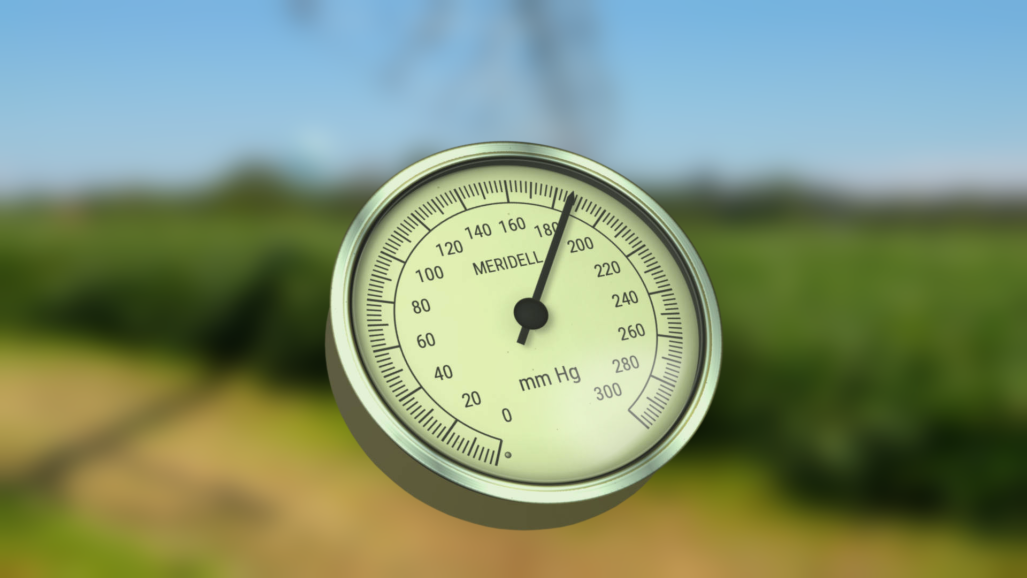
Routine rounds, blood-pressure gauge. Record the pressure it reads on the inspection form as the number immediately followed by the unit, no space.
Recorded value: 186mmHg
